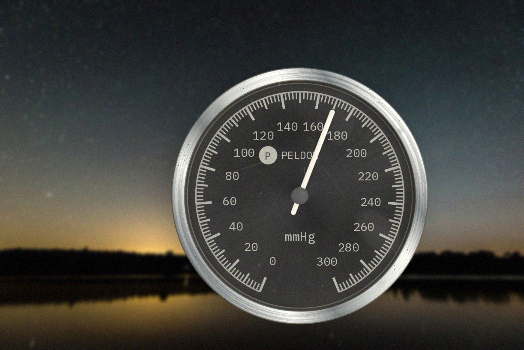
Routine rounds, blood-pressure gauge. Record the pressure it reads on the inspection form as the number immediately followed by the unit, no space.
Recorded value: 170mmHg
